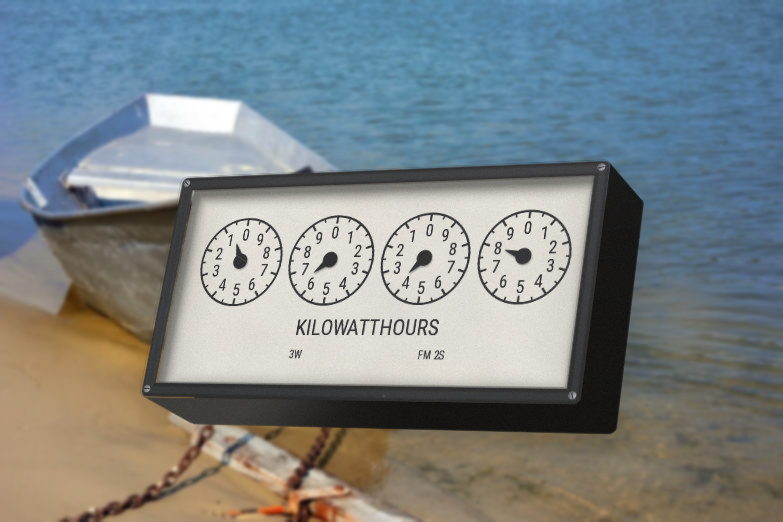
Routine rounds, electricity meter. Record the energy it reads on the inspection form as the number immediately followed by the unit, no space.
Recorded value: 638kWh
